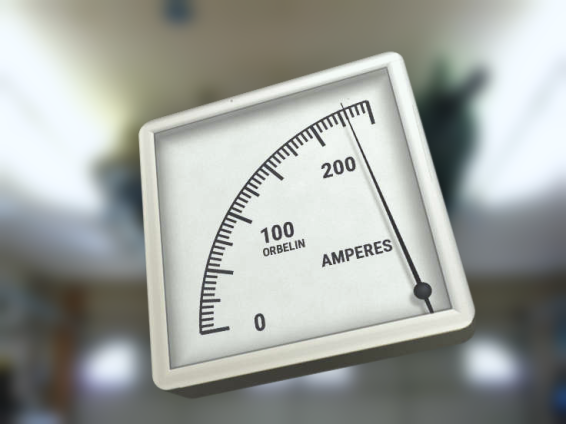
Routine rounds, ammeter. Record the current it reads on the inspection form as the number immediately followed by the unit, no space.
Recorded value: 230A
